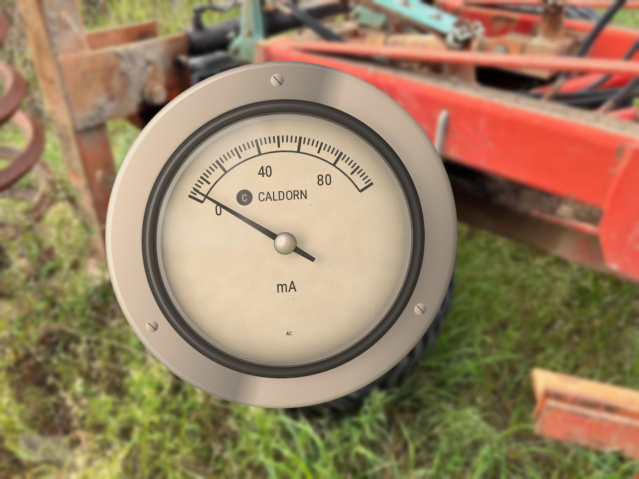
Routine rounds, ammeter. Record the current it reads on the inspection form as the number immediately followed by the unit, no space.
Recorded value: 4mA
